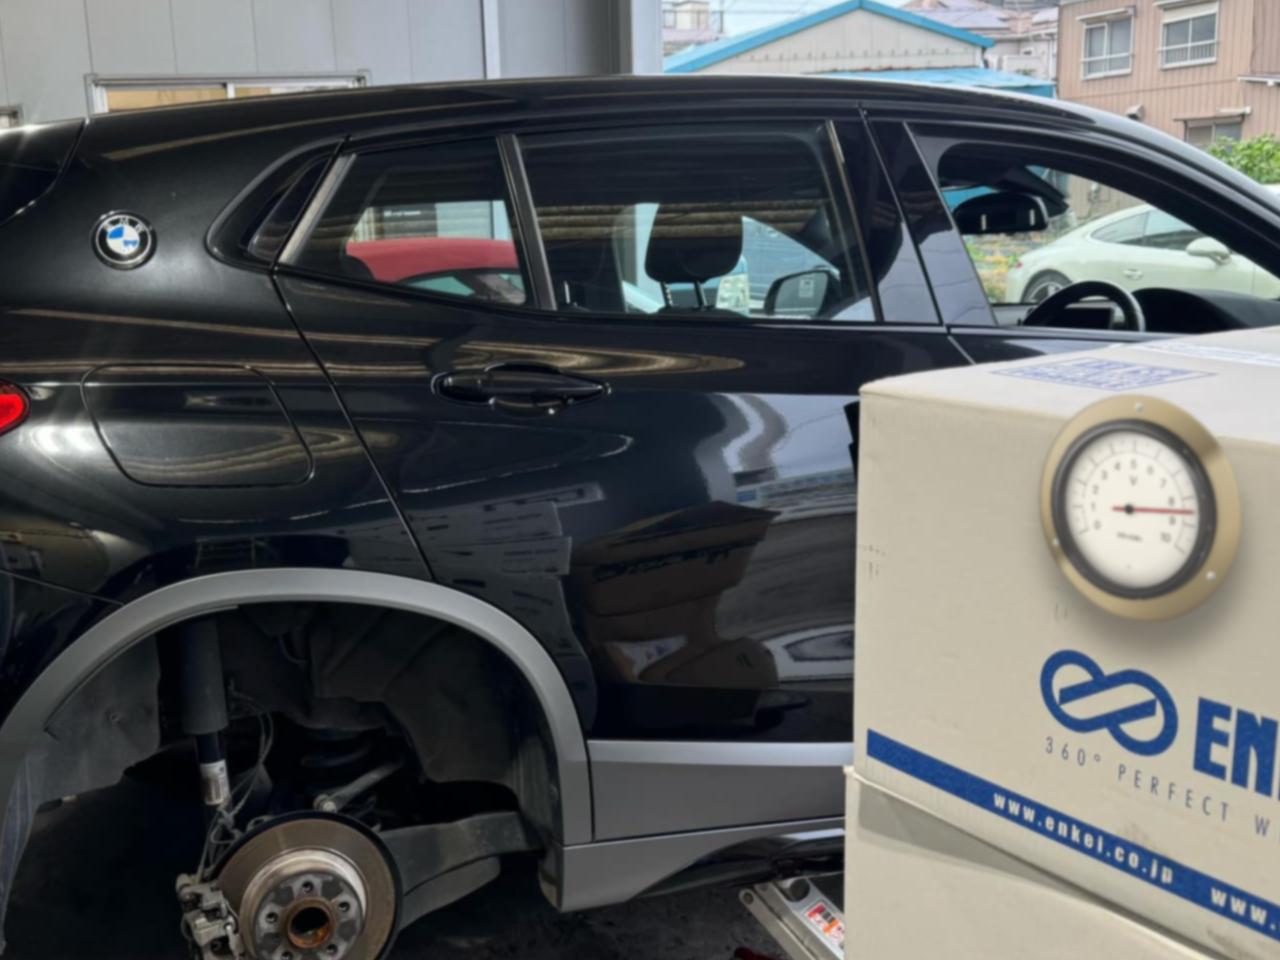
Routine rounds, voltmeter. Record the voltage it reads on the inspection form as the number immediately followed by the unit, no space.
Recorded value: 8.5V
